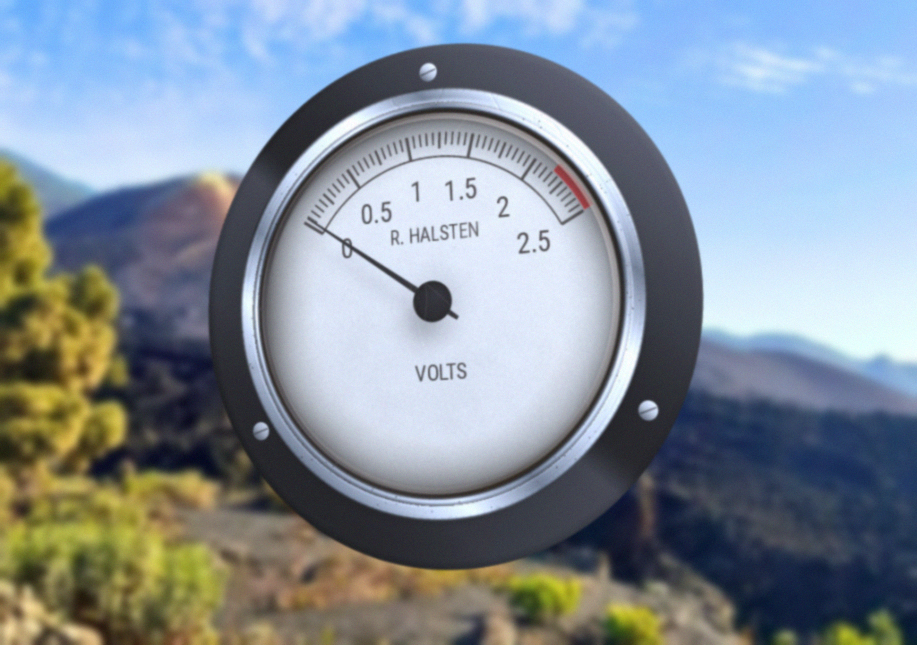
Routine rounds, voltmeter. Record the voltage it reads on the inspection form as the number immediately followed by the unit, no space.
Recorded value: 0.05V
